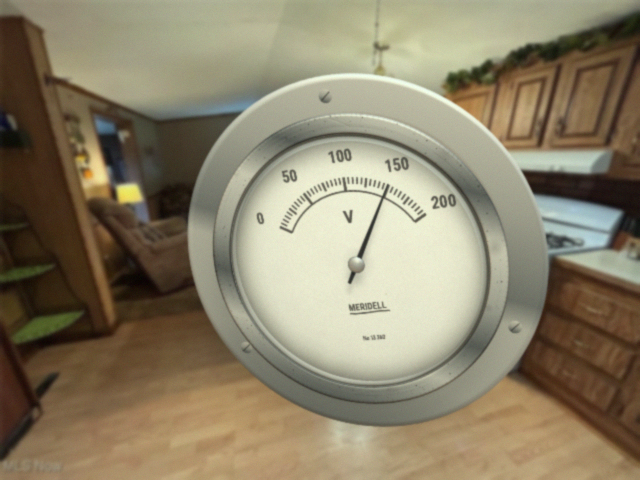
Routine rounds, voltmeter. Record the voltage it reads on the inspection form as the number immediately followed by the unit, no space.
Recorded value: 150V
